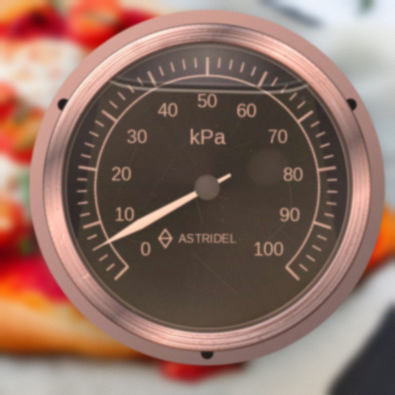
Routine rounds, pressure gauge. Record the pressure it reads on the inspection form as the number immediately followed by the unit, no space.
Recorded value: 6kPa
